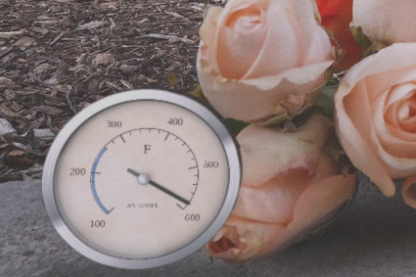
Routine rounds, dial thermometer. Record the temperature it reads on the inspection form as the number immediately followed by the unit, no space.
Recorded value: 580°F
